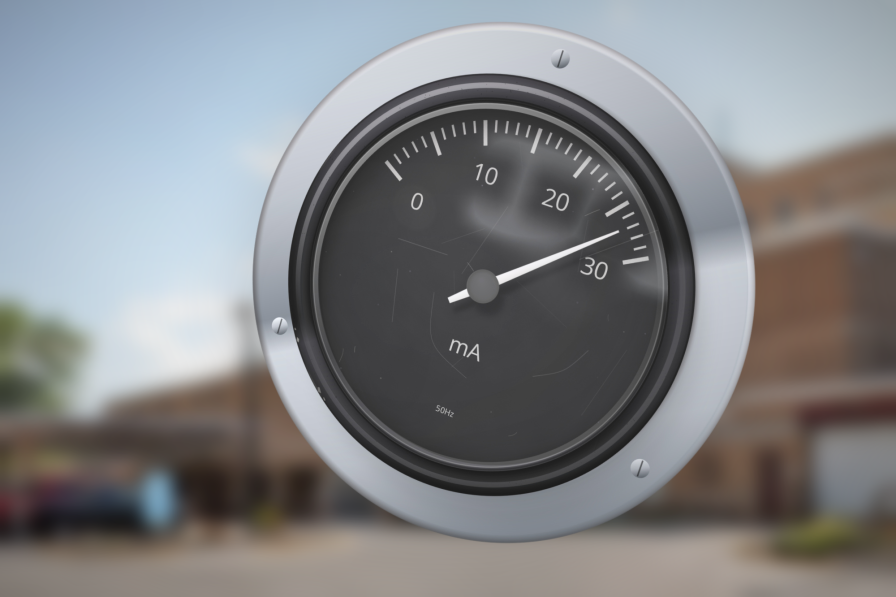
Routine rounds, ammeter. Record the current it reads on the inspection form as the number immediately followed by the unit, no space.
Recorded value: 27mA
